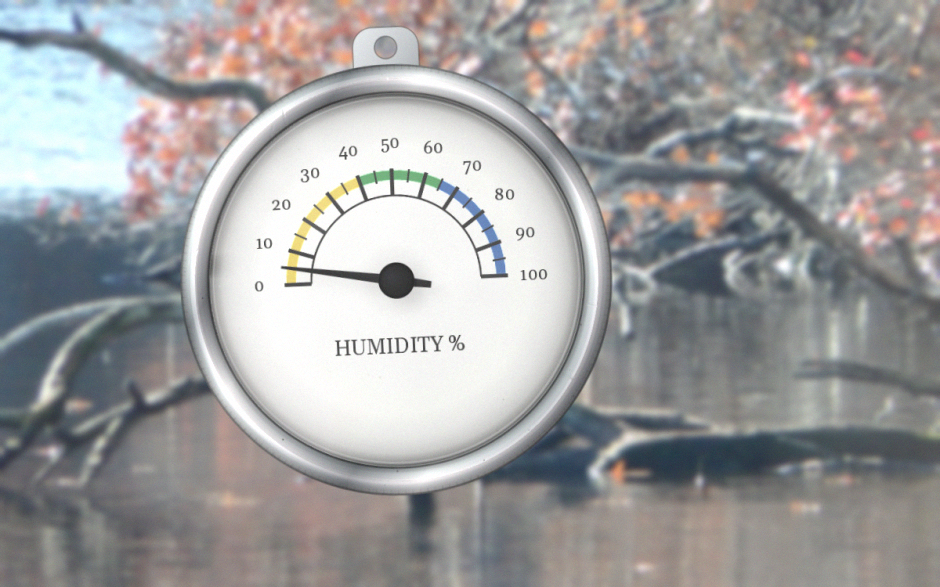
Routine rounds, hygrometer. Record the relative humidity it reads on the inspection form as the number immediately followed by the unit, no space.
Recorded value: 5%
